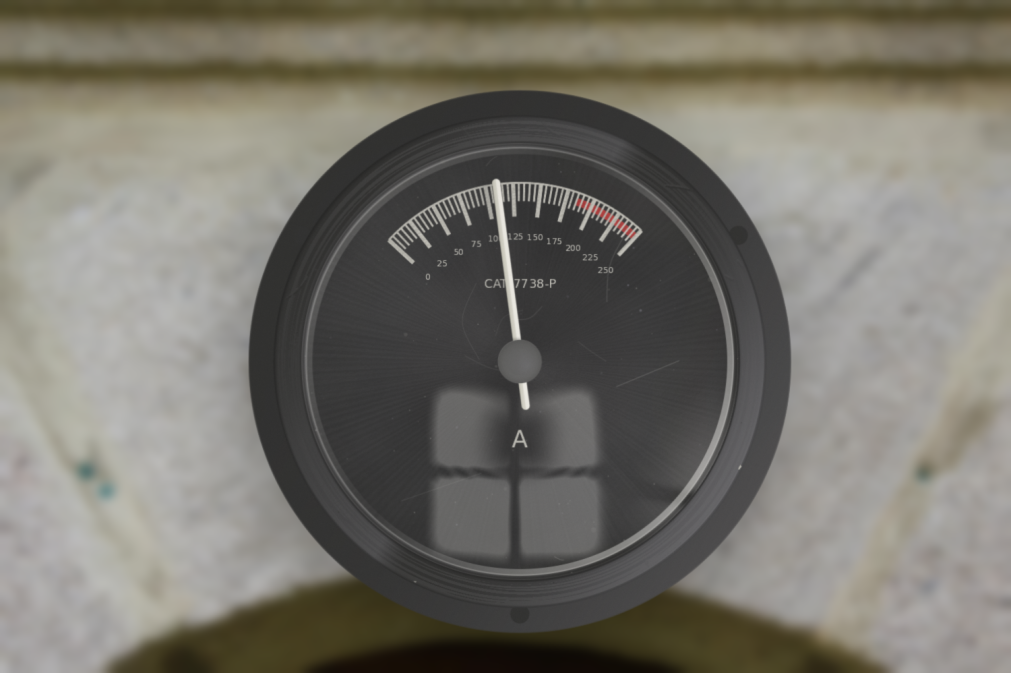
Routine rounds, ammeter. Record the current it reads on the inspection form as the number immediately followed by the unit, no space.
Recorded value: 110A
